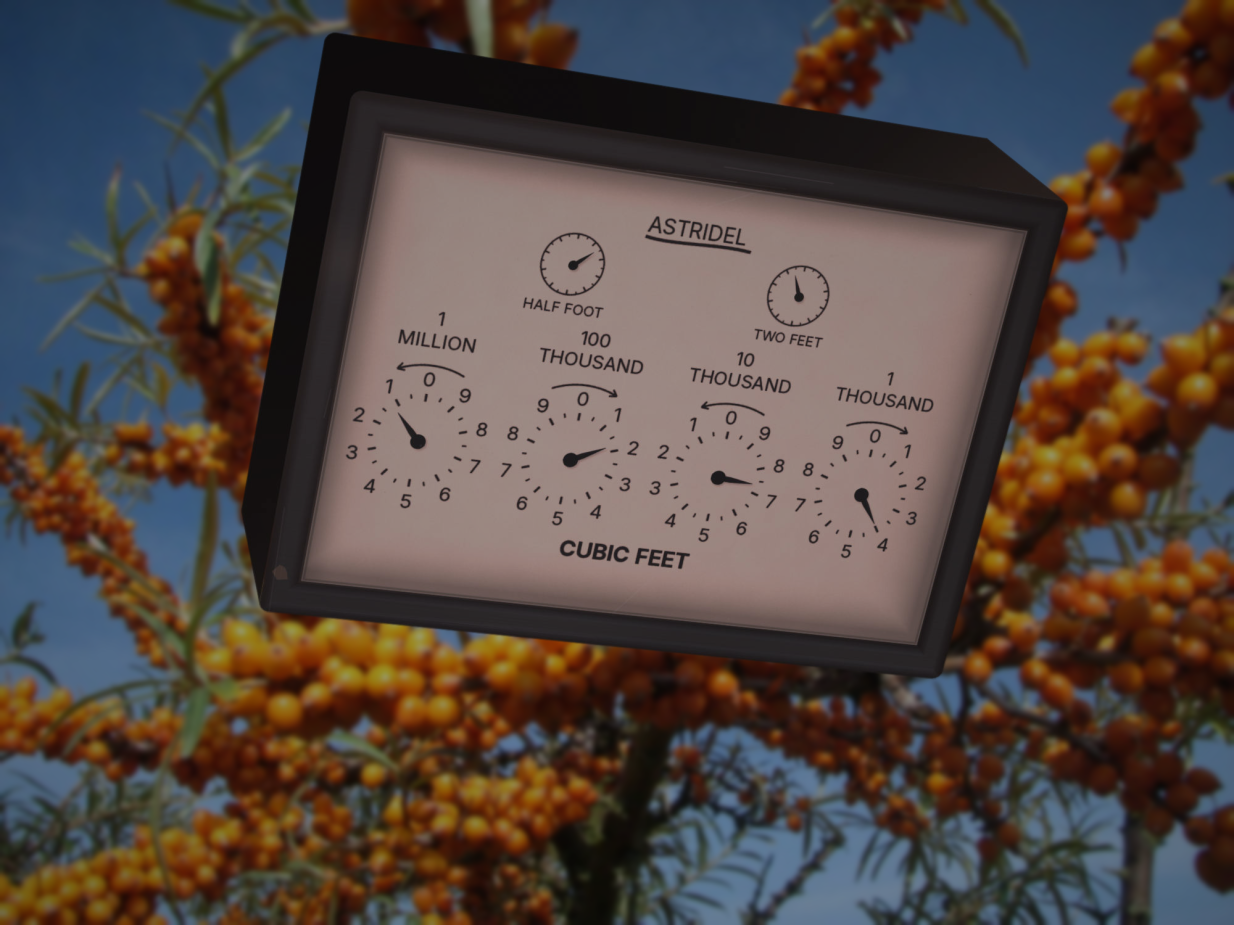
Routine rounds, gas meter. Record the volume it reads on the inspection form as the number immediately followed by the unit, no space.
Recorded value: 117400ft³
